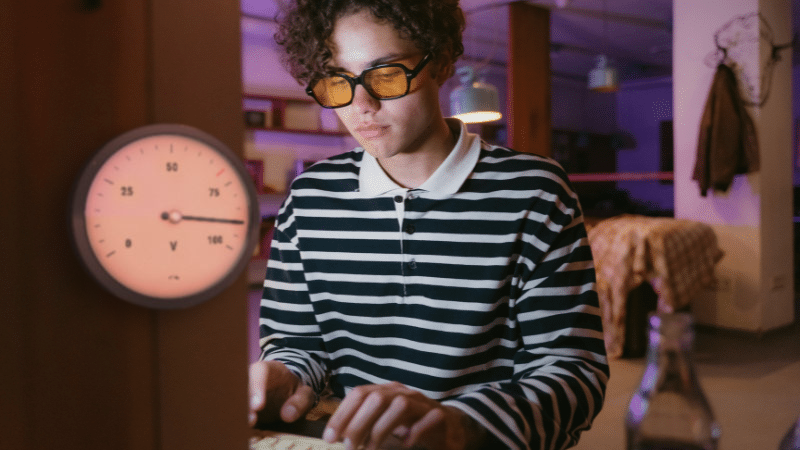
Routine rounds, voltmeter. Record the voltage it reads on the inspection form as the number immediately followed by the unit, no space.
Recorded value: 90V
